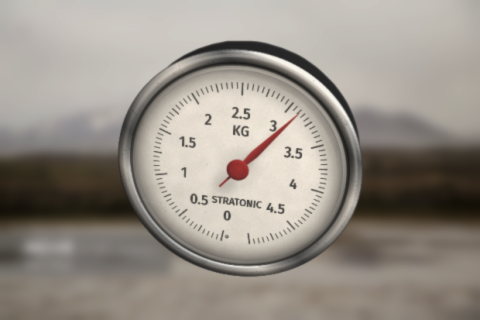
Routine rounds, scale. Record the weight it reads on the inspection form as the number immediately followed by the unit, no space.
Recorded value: 3.1kg
